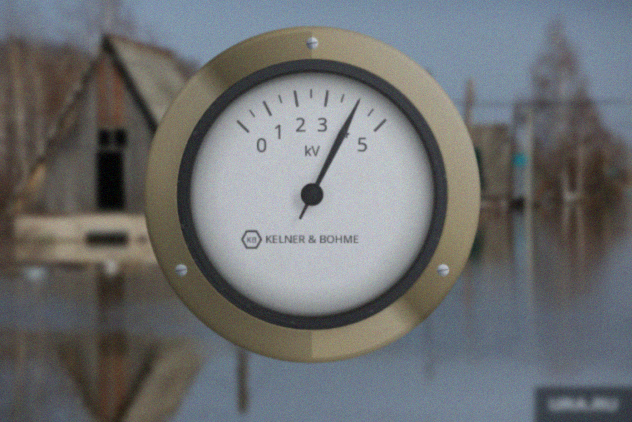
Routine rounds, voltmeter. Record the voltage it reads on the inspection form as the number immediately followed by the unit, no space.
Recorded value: 4kV
